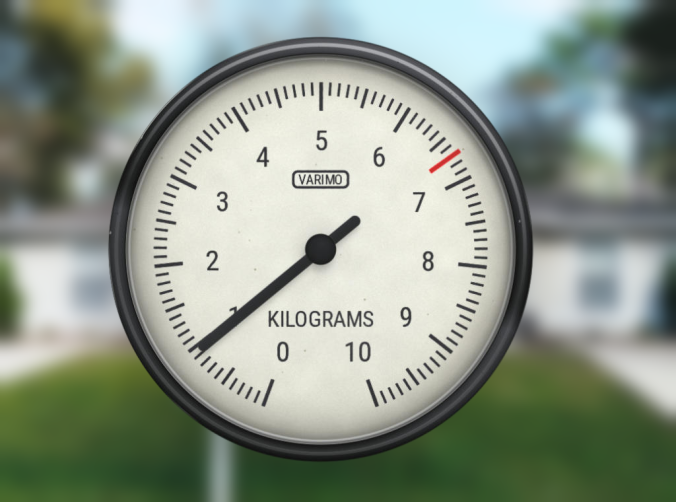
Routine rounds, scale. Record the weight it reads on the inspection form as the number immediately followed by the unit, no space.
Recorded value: 0.95kg
